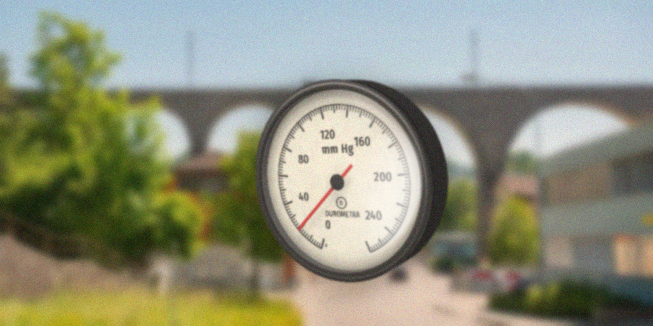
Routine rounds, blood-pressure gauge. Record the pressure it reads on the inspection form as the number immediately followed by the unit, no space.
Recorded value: 20mmHg
